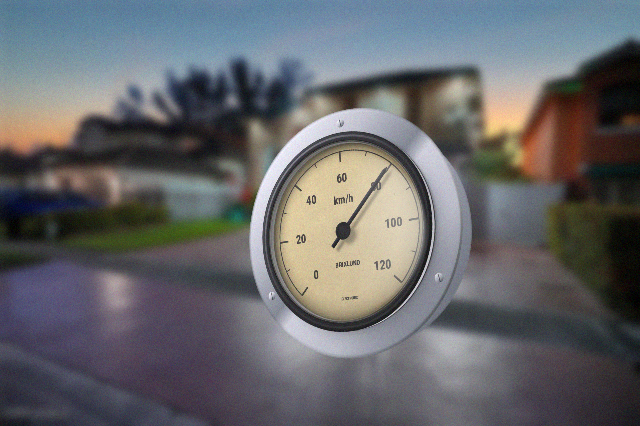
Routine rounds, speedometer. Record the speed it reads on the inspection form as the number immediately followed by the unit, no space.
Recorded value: 80km/h
